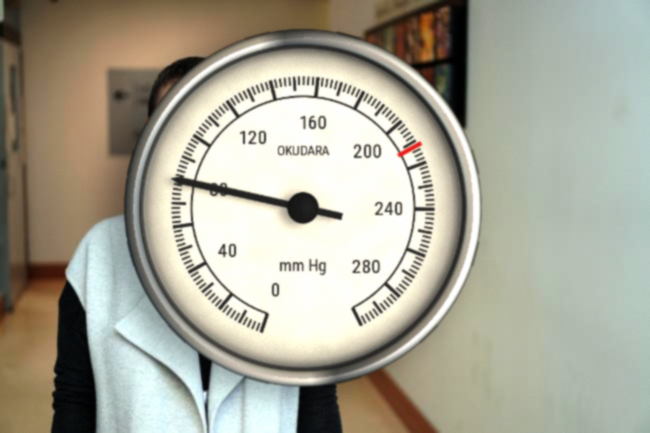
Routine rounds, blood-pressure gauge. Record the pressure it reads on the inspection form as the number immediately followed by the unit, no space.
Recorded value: 80mmHg
